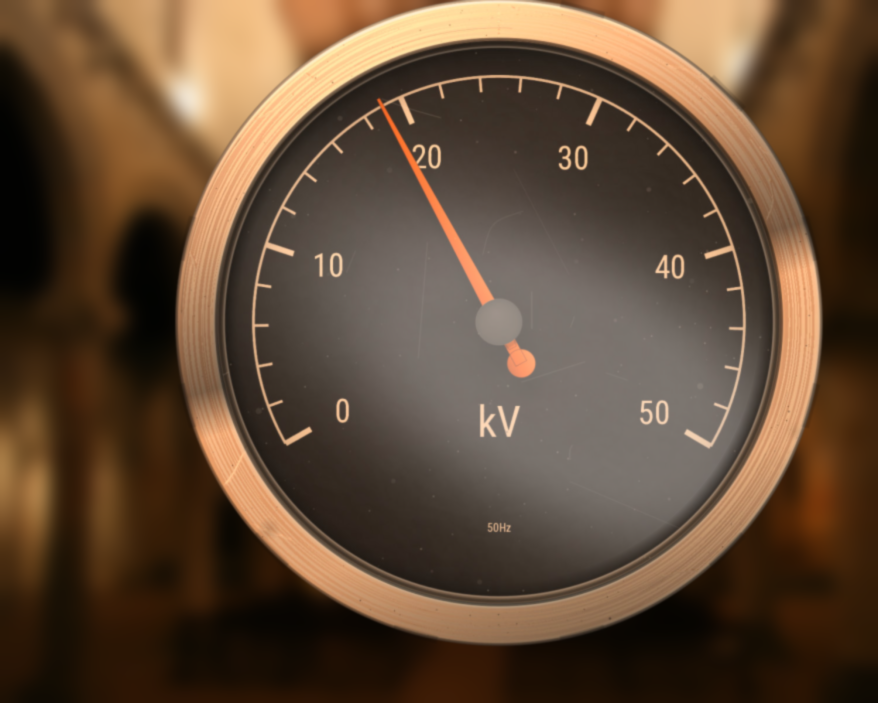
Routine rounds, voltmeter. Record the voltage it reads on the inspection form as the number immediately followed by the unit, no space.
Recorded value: 19kV
